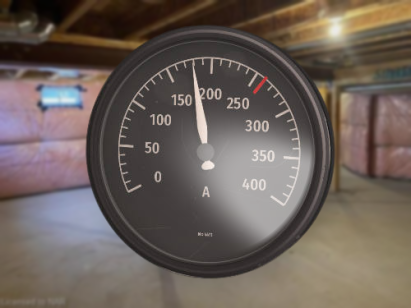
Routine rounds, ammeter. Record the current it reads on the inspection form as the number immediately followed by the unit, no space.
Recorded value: 180A
